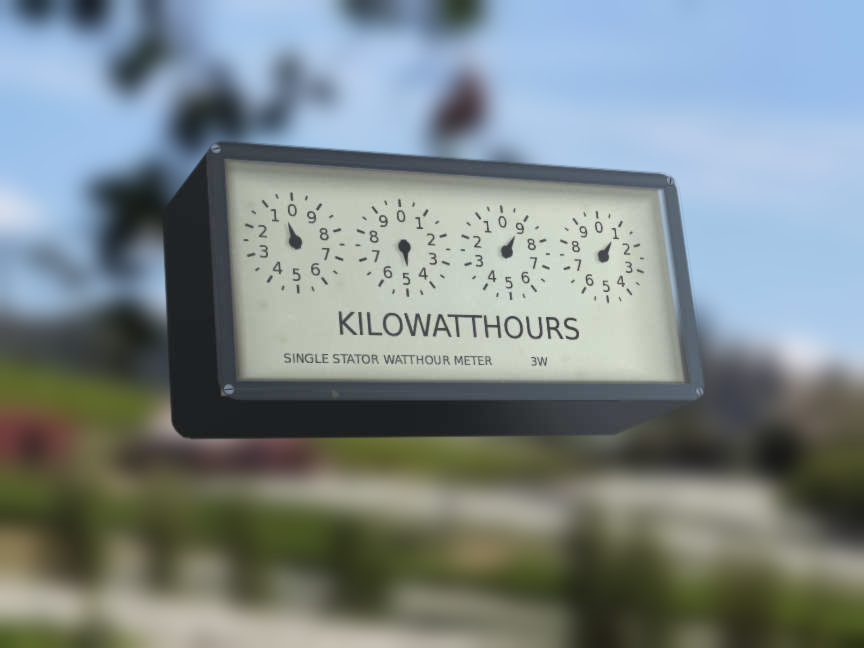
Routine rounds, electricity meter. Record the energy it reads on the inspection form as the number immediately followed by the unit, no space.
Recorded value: 491kWh
